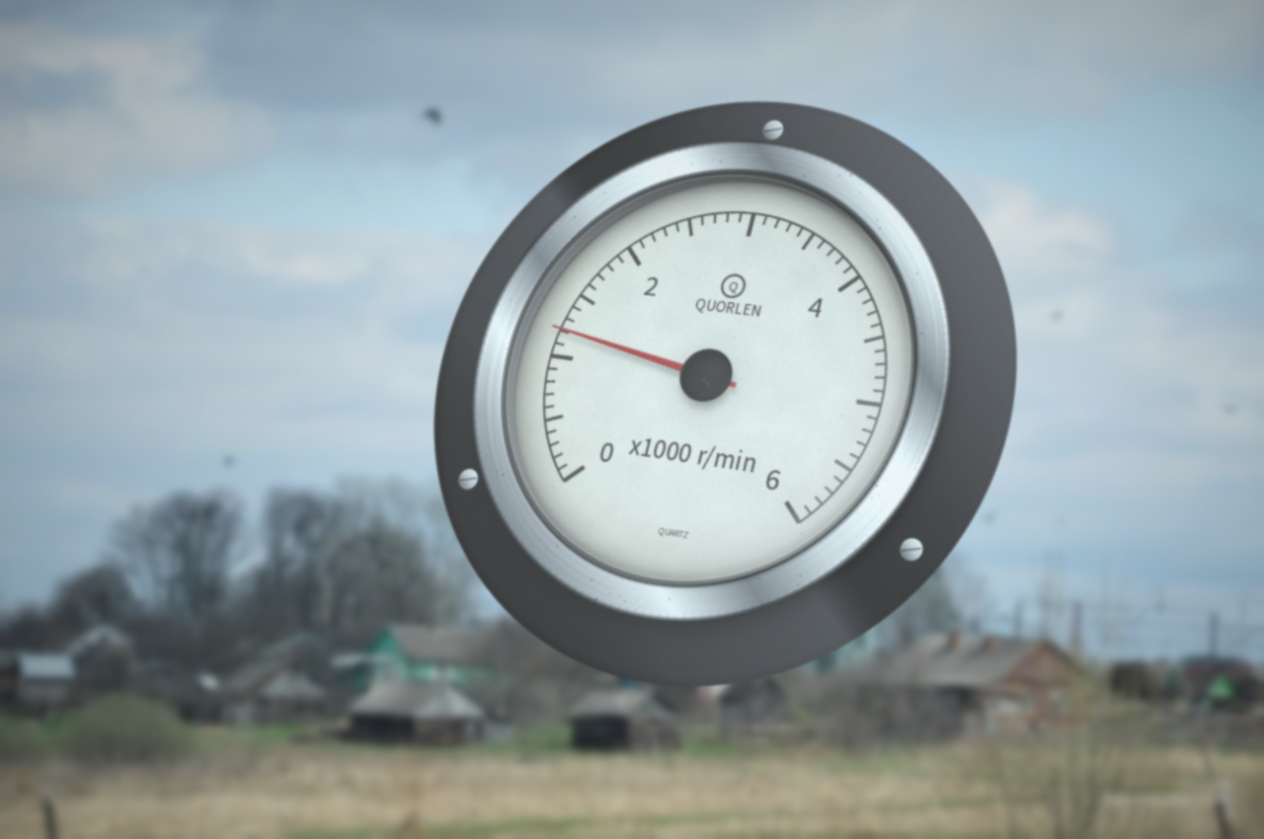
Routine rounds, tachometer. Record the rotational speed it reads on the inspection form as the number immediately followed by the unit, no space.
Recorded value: 1200rpm
